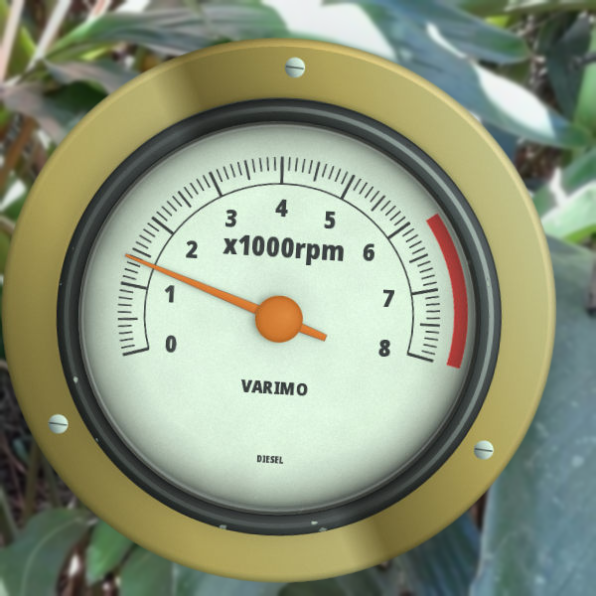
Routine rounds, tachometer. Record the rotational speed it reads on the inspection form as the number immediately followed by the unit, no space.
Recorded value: 1400rpm
